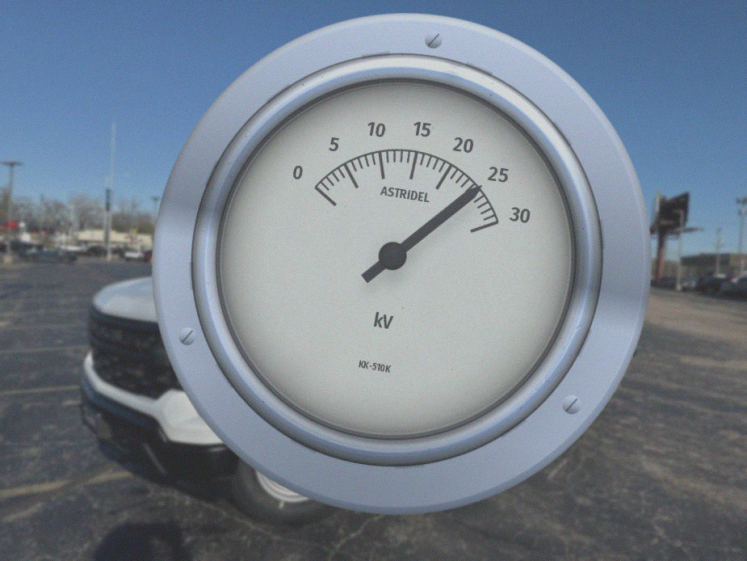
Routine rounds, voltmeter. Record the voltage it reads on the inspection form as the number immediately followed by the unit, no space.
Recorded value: 25kV
